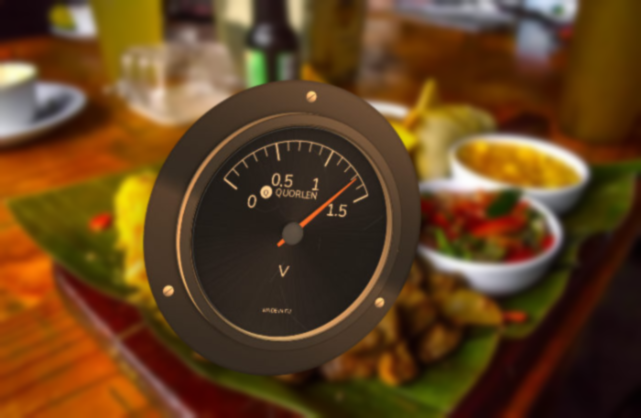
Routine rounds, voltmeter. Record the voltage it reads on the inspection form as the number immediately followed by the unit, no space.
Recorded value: 1.3V
